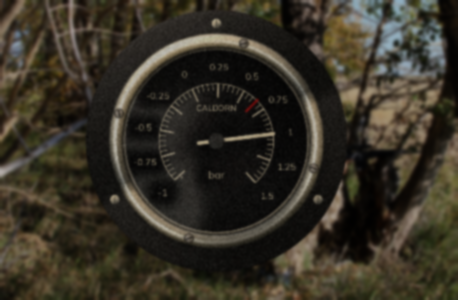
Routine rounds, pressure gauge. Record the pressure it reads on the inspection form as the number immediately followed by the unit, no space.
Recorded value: 1bar
